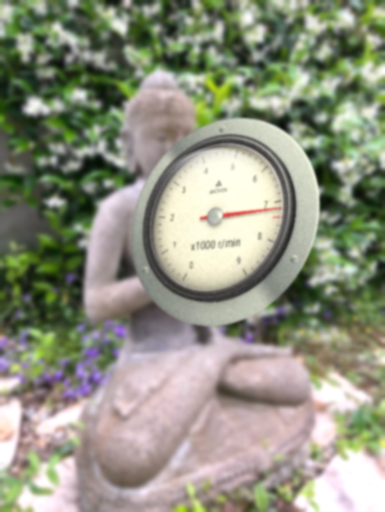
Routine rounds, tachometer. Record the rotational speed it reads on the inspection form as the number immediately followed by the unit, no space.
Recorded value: 7200rpm
